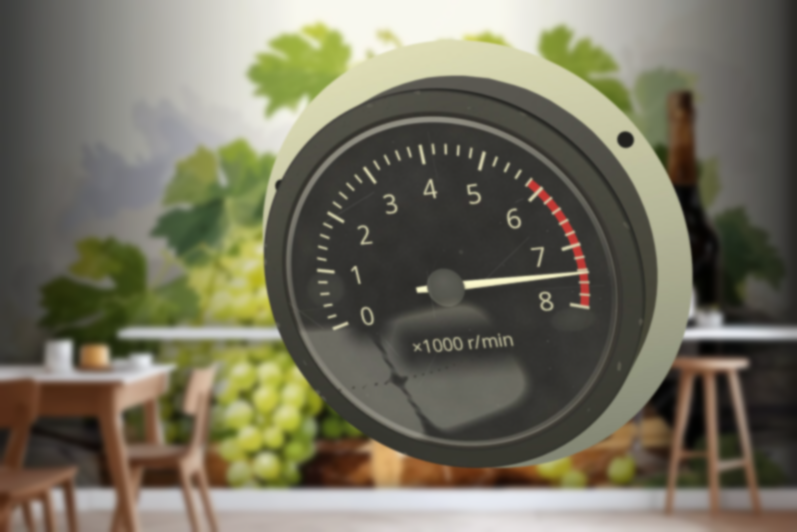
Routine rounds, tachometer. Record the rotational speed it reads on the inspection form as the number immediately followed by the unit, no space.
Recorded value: 7400rpm
